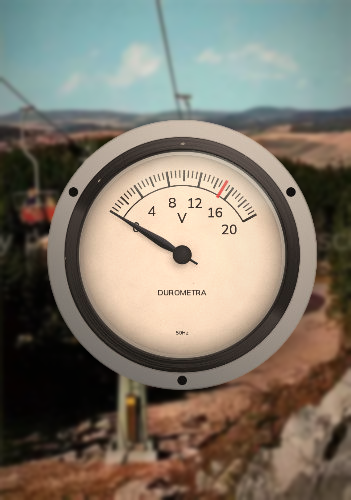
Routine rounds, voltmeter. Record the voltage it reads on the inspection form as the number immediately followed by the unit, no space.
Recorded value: 0V
